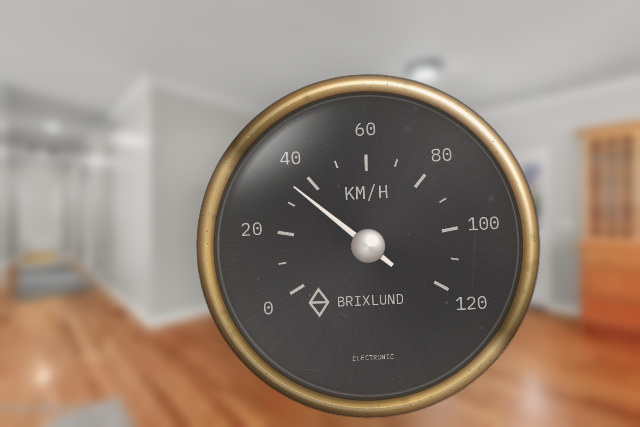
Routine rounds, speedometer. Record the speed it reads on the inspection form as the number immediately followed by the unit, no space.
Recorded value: 35km/h
